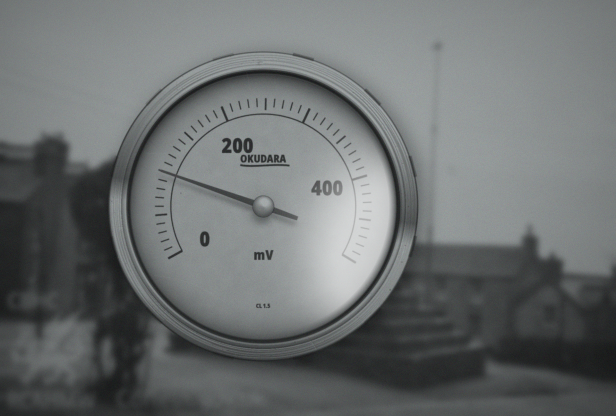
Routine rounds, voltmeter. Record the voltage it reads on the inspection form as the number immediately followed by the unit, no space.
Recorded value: 100mV
